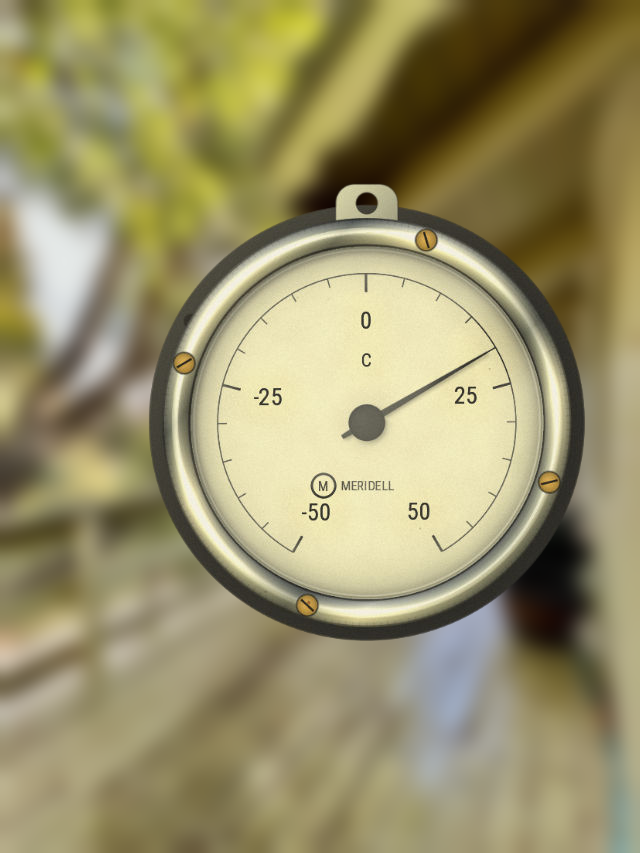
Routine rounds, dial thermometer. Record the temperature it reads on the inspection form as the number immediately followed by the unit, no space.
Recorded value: 20°C
